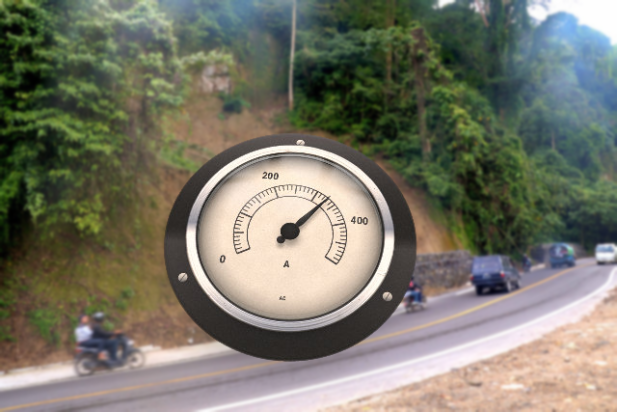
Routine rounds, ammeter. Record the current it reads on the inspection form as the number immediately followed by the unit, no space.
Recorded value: 330A
